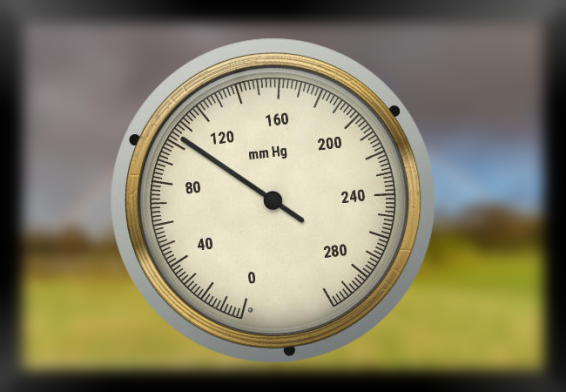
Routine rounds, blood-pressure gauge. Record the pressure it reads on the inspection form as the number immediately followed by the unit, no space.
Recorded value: 104mmHg
